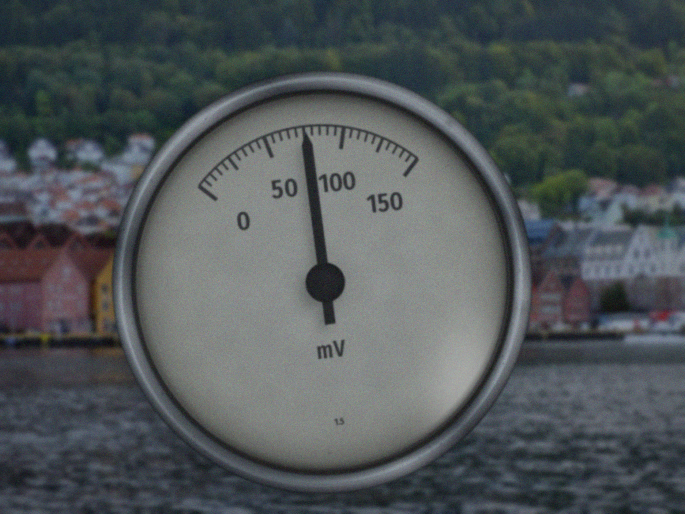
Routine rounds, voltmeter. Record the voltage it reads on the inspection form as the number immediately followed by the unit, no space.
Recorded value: 75mV
